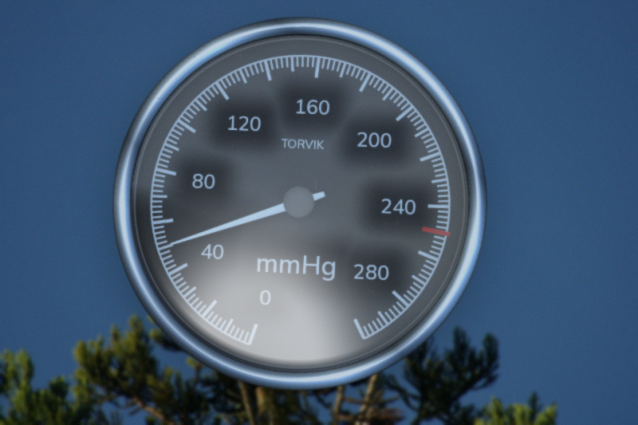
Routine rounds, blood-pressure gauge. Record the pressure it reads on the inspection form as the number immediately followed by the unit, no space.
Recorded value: 50mmHg
